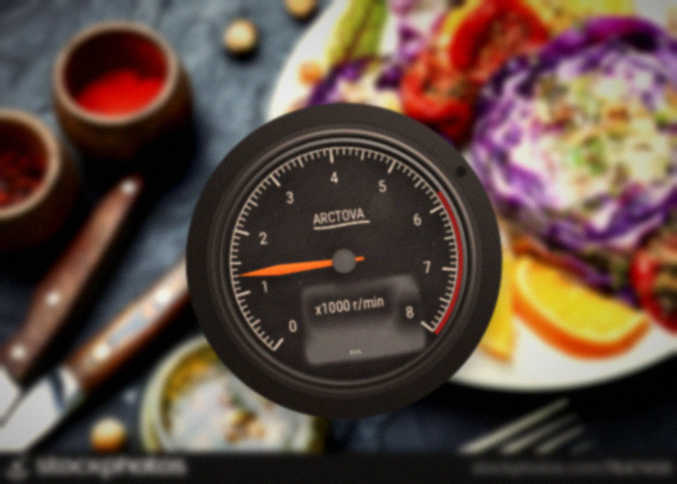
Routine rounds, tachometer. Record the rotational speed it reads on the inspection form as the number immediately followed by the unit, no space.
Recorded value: 1300rpm
